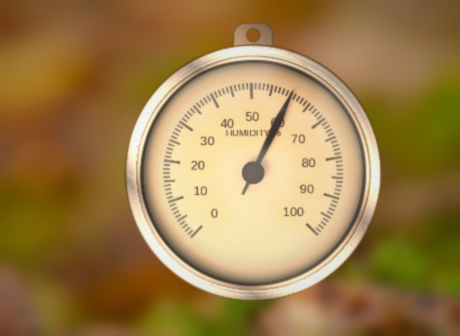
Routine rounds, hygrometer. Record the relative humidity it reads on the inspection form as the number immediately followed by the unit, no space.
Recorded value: 60%
